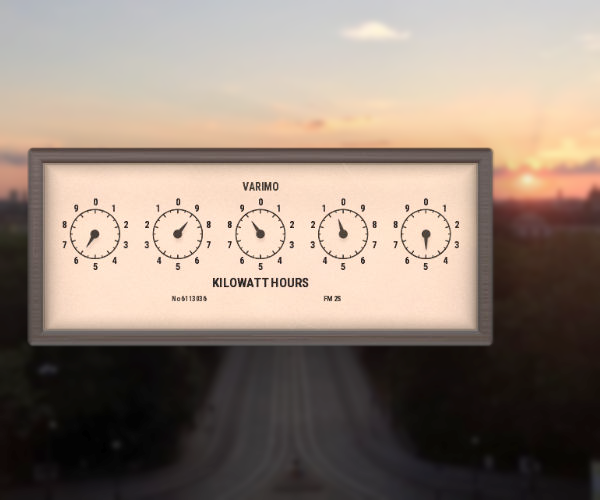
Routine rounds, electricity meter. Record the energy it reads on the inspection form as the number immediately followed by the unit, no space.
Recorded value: 58905kWh
